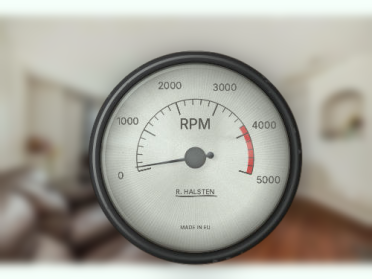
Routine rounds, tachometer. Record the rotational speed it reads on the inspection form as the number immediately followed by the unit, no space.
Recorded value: 100rpm
